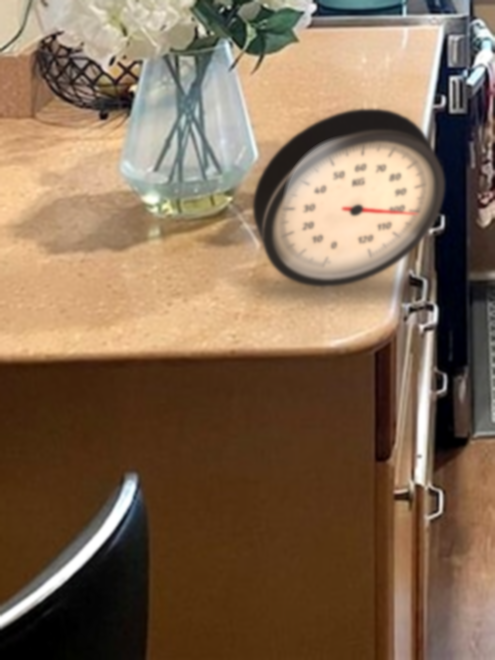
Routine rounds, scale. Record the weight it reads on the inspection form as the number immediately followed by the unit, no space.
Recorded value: 100kg
